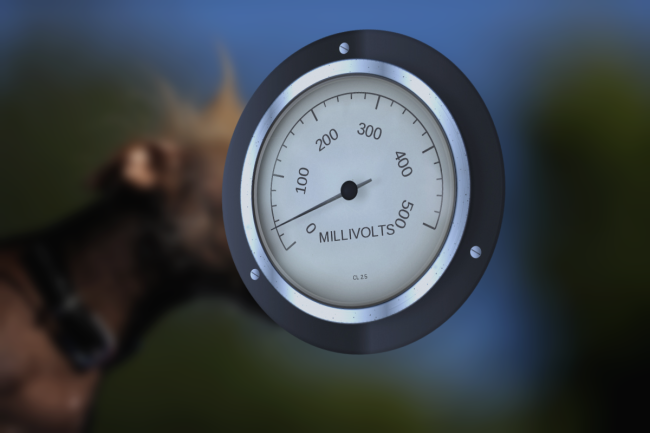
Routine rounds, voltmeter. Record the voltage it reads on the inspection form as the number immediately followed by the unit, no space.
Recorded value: 30mV
